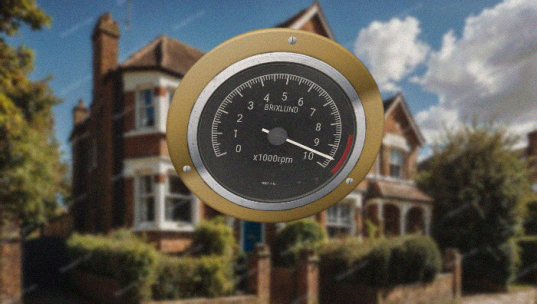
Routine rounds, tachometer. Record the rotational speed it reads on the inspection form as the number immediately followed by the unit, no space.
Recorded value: 9500rpm
